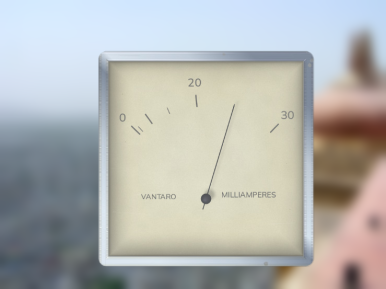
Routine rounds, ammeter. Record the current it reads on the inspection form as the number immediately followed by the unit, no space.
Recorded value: 25mA
